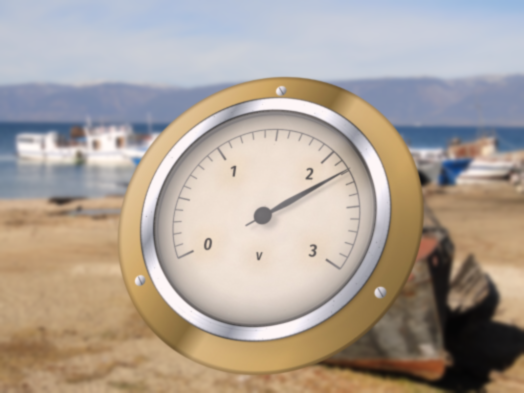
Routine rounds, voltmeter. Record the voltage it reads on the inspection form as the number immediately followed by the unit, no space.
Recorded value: 2.2V
